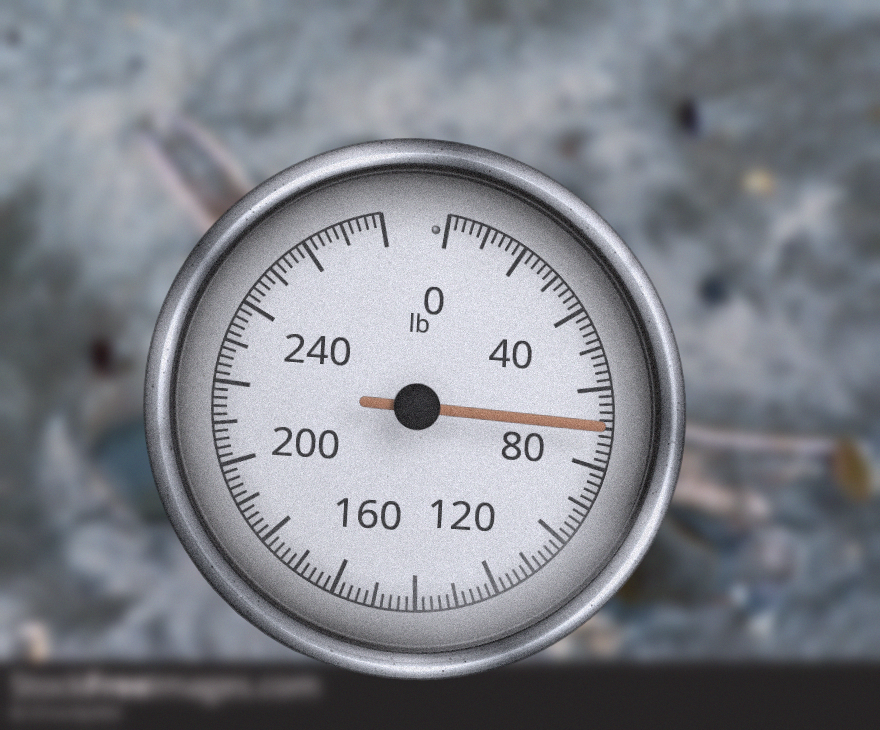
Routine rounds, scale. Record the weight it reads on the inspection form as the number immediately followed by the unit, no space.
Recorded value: 70lb
